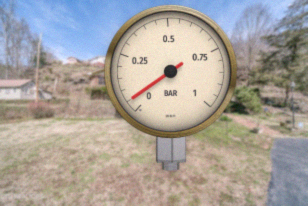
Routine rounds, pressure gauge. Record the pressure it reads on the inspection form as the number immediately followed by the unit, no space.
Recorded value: 0.05bar
